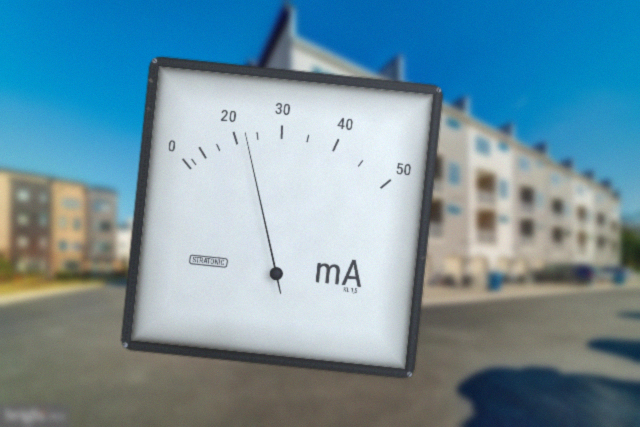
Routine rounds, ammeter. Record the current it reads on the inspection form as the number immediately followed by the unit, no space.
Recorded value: 22.5mA
